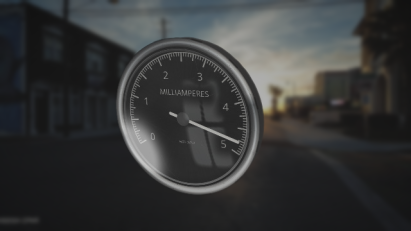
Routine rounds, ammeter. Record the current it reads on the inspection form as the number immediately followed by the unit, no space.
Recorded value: 4.75mA
